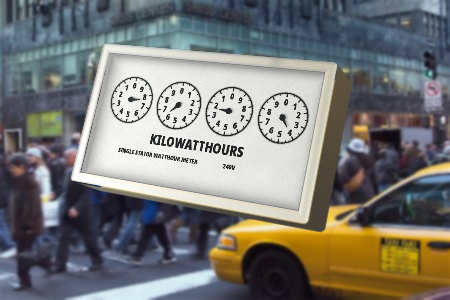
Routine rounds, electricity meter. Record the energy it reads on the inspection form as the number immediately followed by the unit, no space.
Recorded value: 7624kWh
